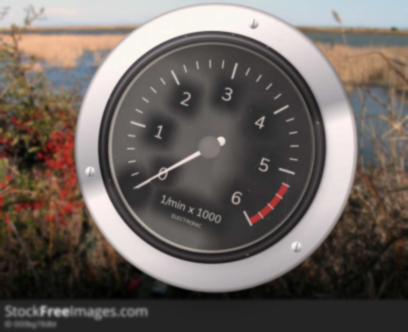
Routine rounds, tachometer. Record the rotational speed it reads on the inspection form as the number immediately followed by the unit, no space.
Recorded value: 0rpm
